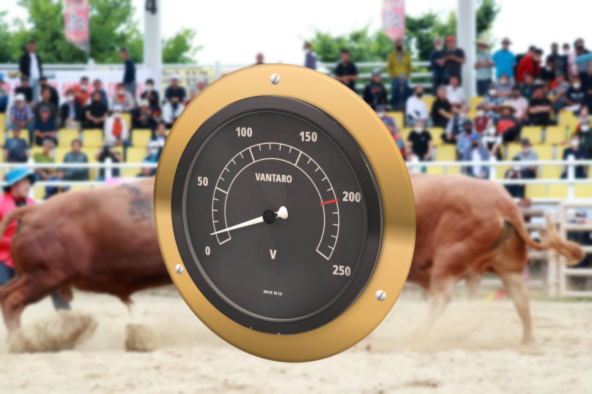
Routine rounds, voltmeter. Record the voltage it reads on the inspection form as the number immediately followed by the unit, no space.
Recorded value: 10V
